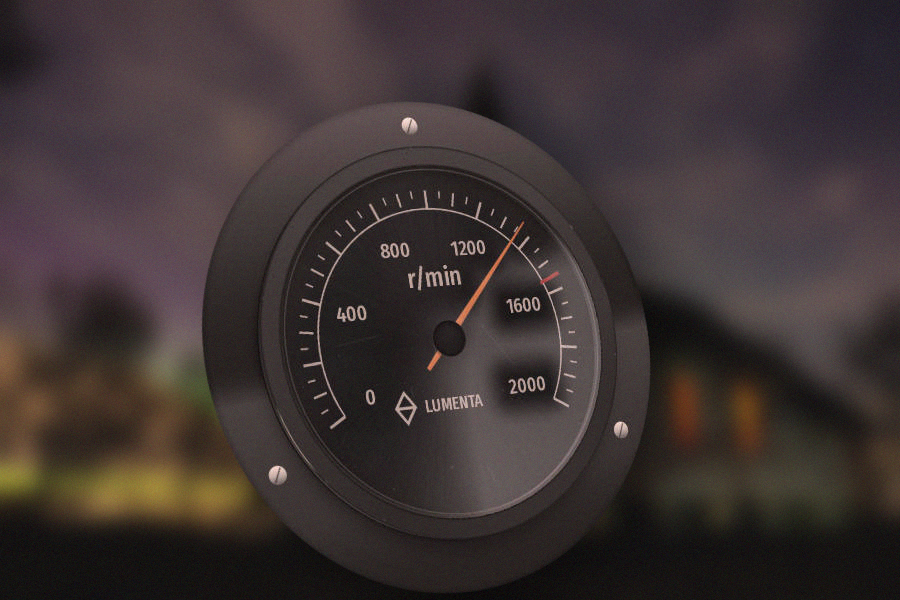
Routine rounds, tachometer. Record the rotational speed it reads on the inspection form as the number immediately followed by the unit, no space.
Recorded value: 1350rpm
